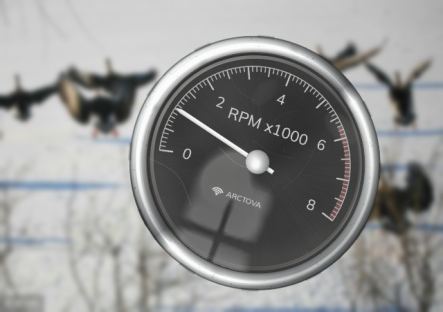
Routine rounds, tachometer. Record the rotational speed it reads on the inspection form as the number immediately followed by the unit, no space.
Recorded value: 1000rpm
